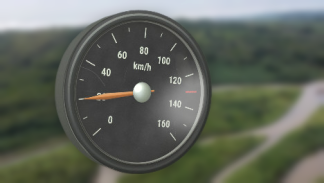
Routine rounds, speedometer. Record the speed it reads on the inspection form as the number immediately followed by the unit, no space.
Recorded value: 20km/h
